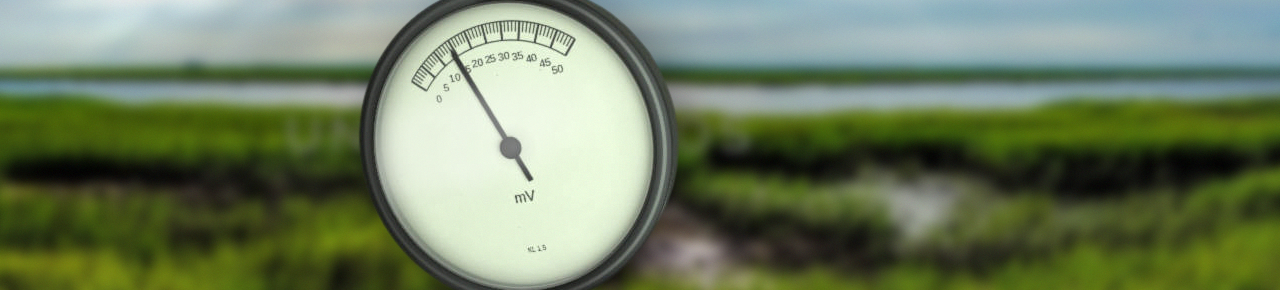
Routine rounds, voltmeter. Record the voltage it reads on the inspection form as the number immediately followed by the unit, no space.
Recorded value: 15mV
